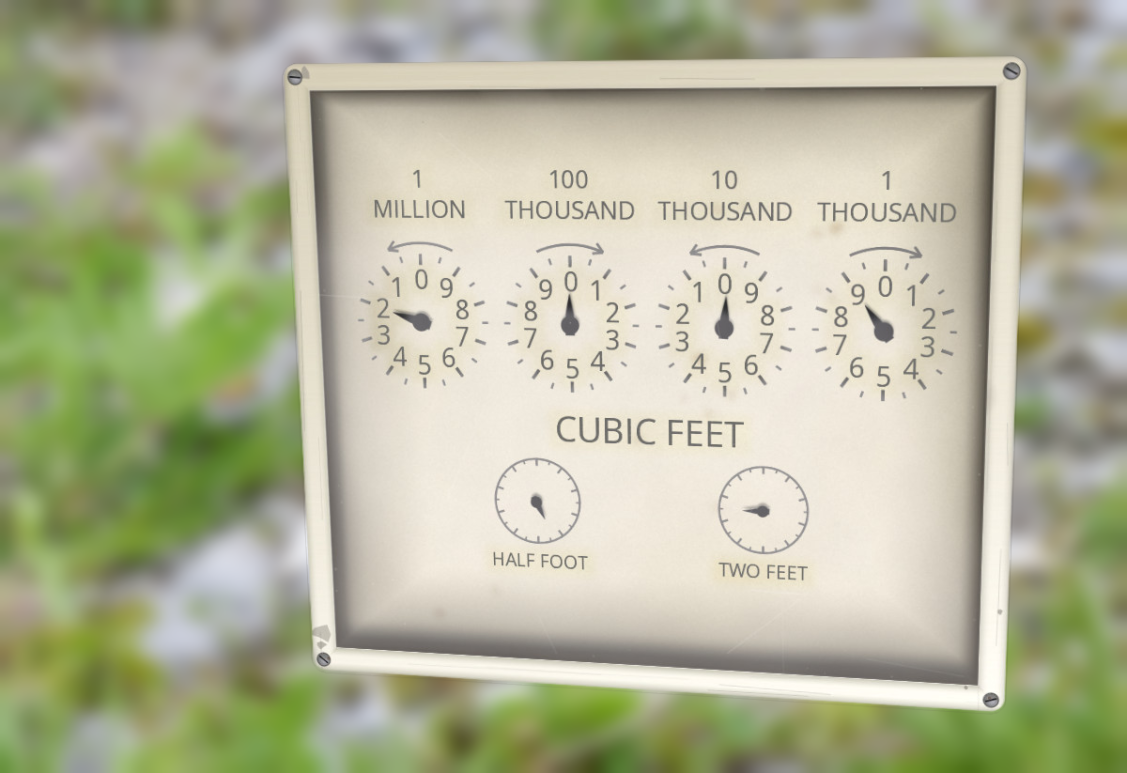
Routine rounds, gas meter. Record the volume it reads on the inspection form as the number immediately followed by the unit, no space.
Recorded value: 199900ft³
